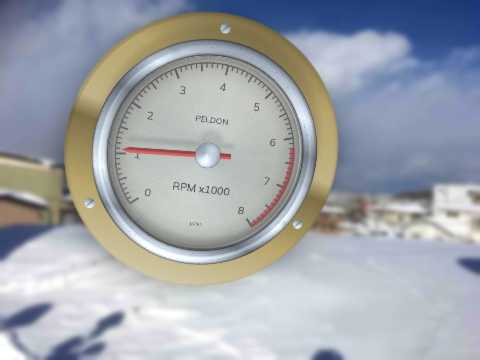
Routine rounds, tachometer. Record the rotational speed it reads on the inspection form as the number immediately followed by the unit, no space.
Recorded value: 1100rpm
